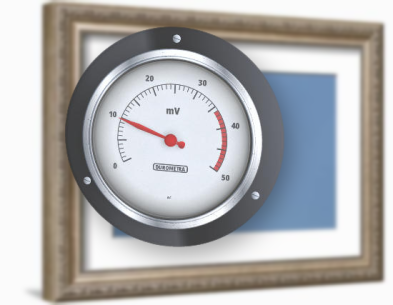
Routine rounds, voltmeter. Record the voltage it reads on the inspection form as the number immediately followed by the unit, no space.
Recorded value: 10mV
